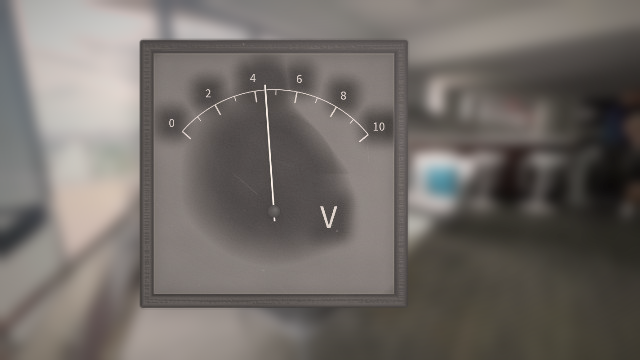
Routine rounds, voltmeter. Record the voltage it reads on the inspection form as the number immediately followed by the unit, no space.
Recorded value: 4.5V
